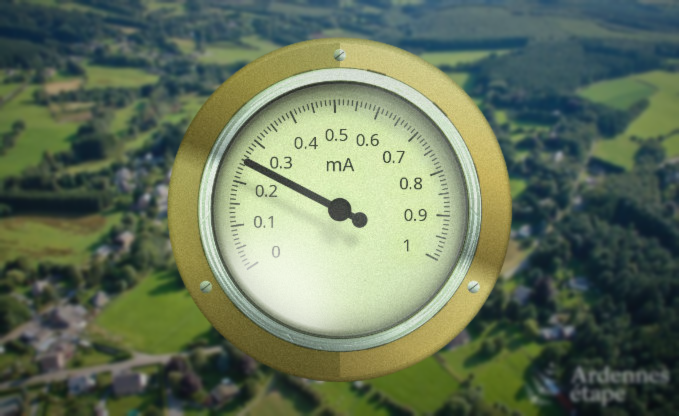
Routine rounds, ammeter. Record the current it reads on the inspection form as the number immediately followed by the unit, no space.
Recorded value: 0.25mA
